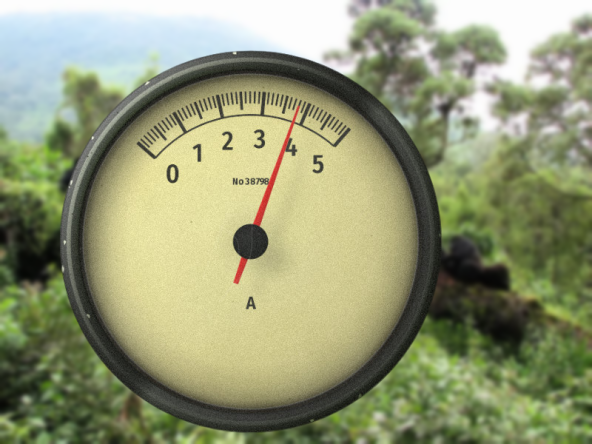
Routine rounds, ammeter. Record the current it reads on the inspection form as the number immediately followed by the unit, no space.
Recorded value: 3.8A
